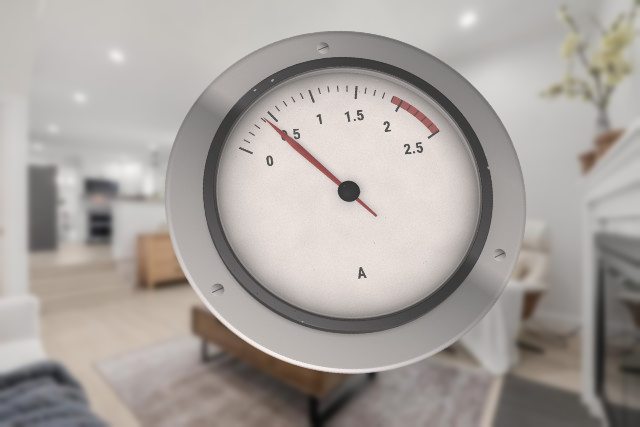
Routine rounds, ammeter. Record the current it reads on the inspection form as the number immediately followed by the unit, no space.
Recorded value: 0.4A
